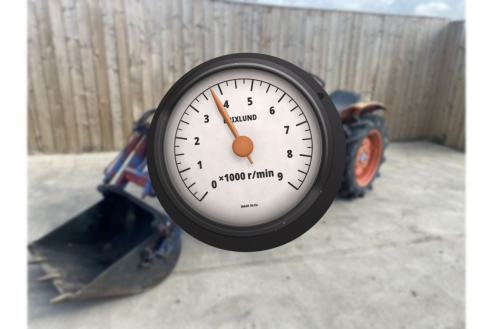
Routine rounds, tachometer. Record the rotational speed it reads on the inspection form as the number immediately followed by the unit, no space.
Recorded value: 3750rpm
